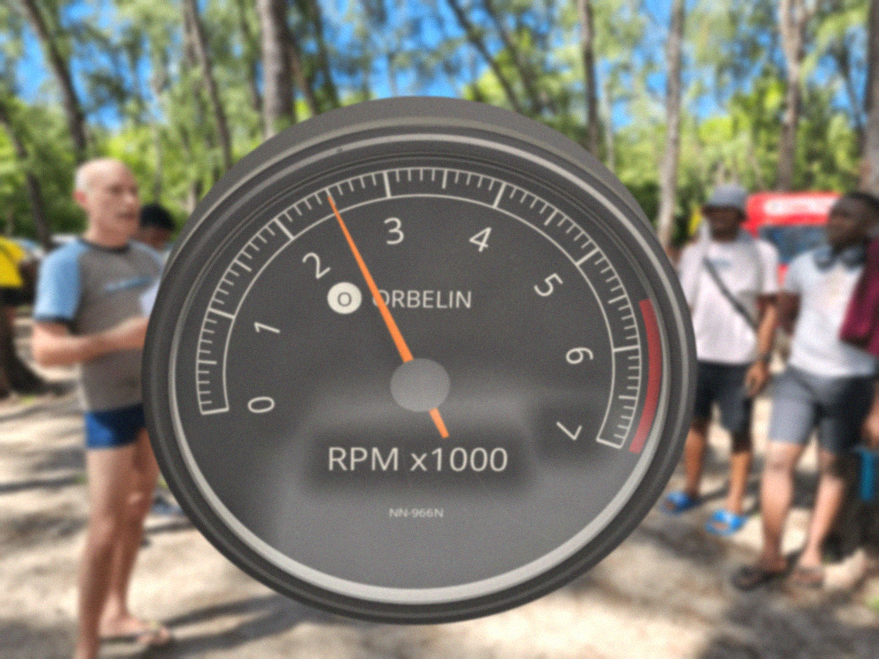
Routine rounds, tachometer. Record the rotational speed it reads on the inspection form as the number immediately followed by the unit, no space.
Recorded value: 2500rpm
